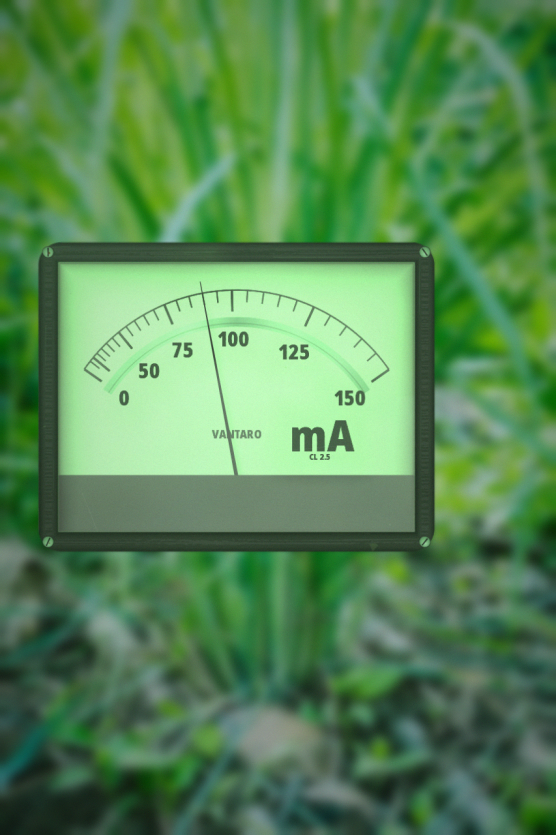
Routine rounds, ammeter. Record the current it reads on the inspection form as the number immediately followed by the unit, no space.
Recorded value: 90mA
